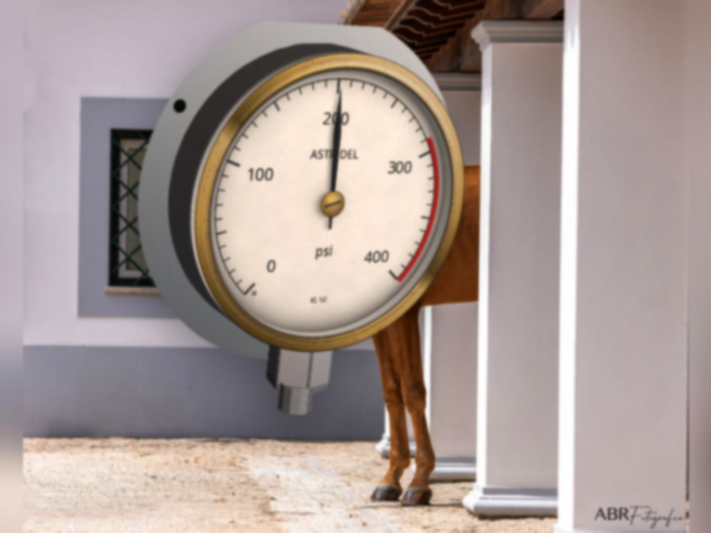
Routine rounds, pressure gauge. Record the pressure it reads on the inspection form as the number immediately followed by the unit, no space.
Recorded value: 200psi
